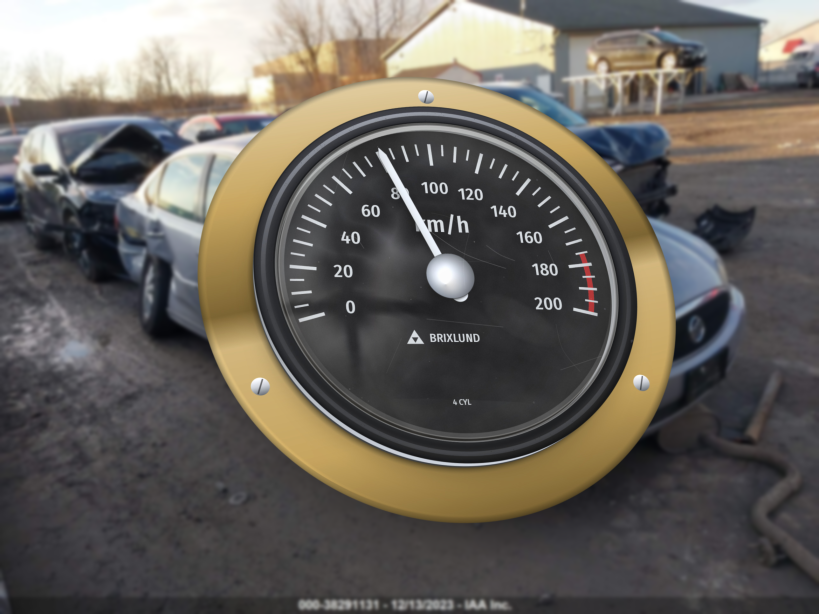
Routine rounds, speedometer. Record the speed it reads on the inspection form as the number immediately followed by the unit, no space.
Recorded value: 80km/h
